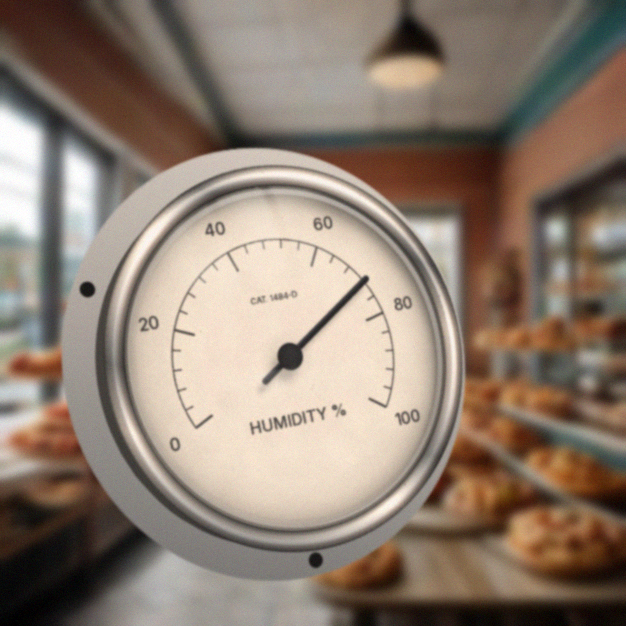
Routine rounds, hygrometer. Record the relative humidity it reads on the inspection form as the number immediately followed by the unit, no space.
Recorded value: 72%
